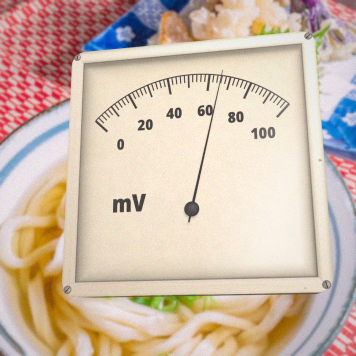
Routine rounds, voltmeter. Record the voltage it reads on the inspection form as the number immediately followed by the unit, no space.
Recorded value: 66mV
